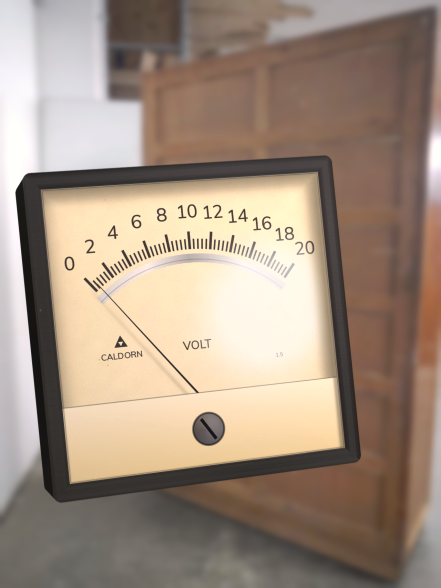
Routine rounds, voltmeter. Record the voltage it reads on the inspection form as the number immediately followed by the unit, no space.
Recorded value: 0.4V
